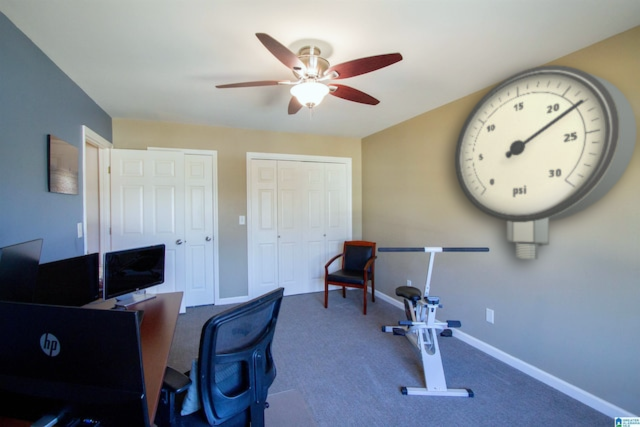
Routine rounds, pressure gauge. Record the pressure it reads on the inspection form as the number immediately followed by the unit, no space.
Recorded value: 22psi
